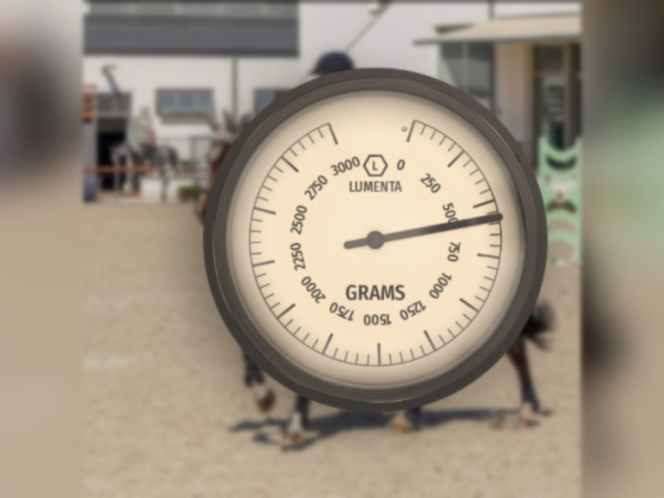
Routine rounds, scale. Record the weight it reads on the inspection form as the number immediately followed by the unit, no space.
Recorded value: 575g
